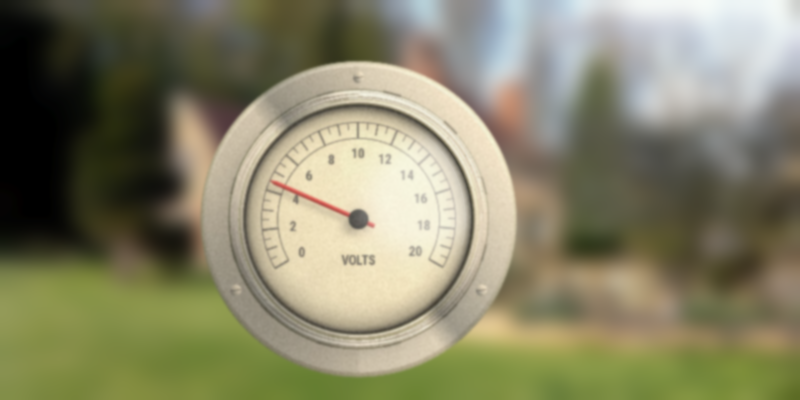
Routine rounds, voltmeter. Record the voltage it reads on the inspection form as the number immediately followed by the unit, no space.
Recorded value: 4.5V
